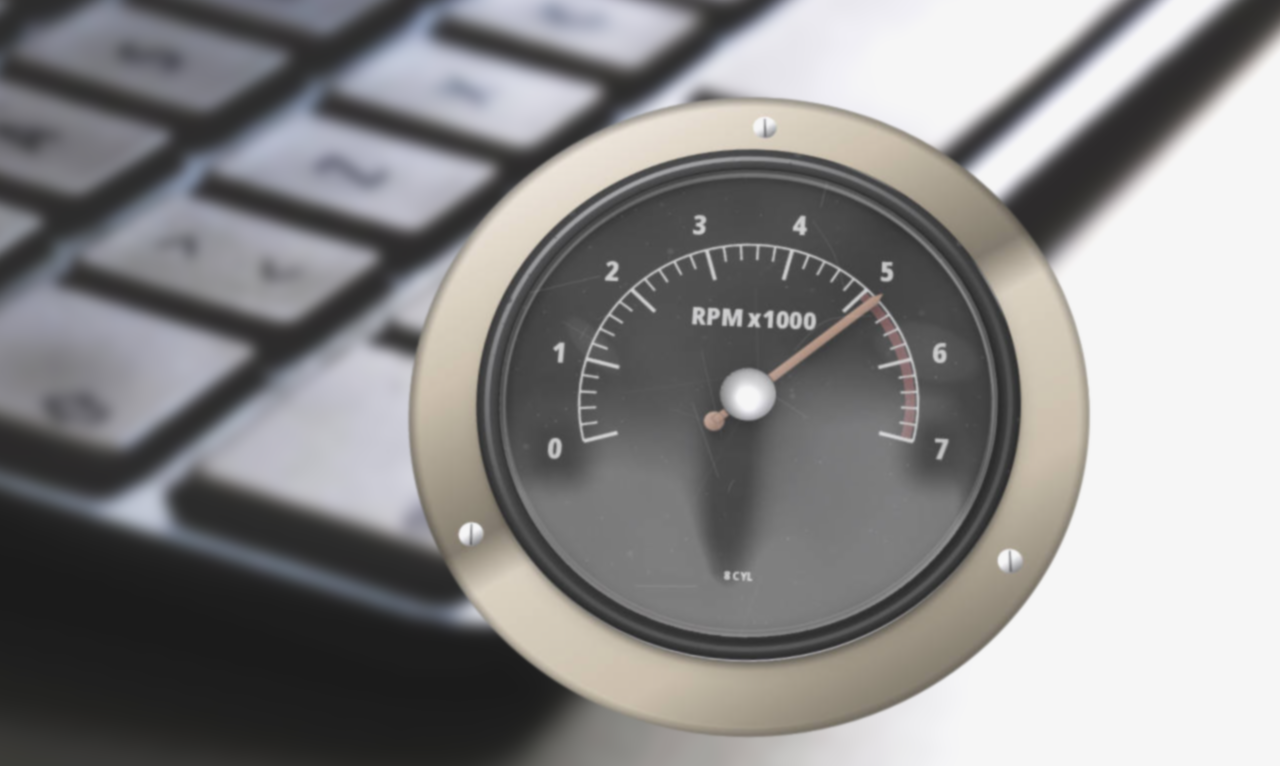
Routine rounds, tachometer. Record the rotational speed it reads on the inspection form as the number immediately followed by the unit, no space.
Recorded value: 5200rpm
